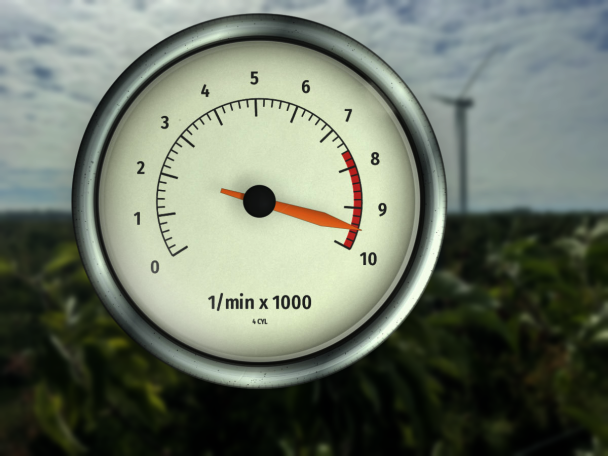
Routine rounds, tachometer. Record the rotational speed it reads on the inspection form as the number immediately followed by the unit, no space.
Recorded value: 9500rpm
